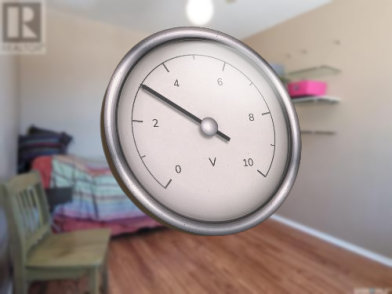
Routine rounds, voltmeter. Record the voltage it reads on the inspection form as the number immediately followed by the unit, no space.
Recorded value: 3V
